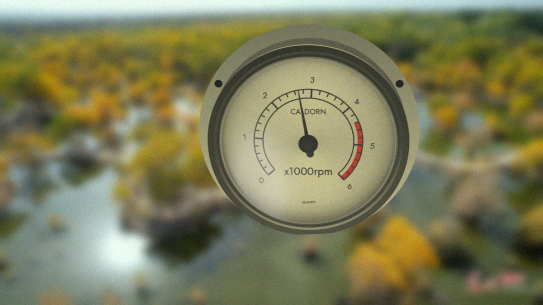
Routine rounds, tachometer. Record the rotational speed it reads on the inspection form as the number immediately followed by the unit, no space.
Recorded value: 2700rpm
